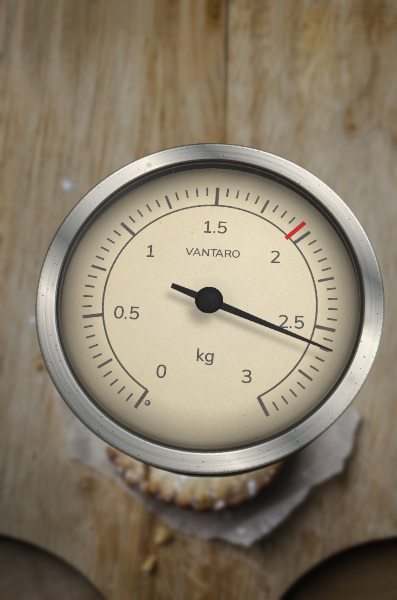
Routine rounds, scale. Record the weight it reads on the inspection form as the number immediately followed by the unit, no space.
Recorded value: 2.6kg
